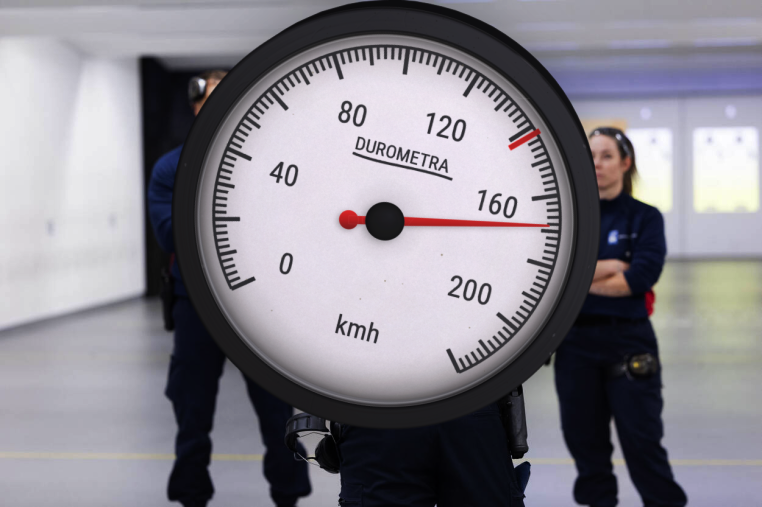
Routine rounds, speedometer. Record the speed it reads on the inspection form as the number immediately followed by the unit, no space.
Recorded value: 168km/h
